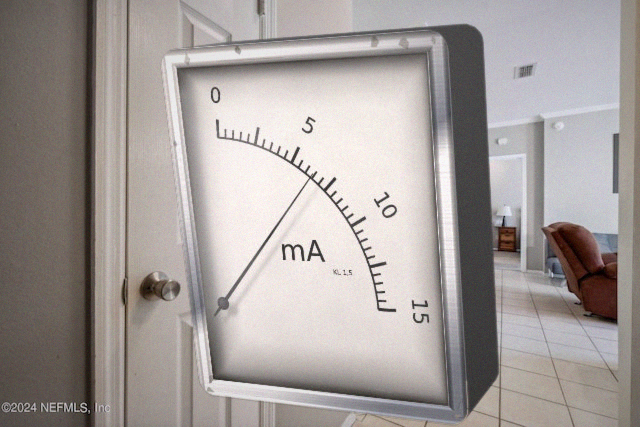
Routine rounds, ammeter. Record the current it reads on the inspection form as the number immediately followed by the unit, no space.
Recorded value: 6.5mA
